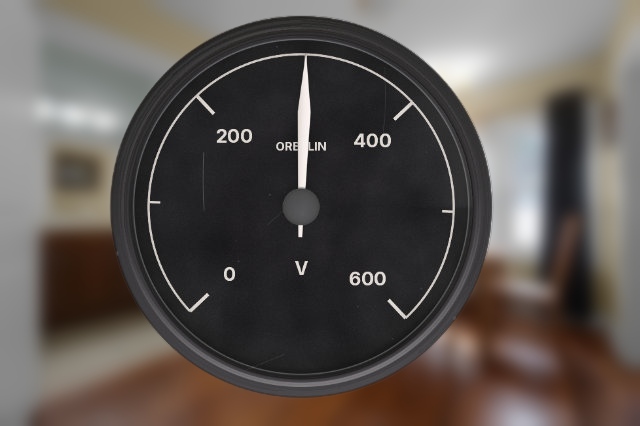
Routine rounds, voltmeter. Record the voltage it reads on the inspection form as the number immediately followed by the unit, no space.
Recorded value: 300V
